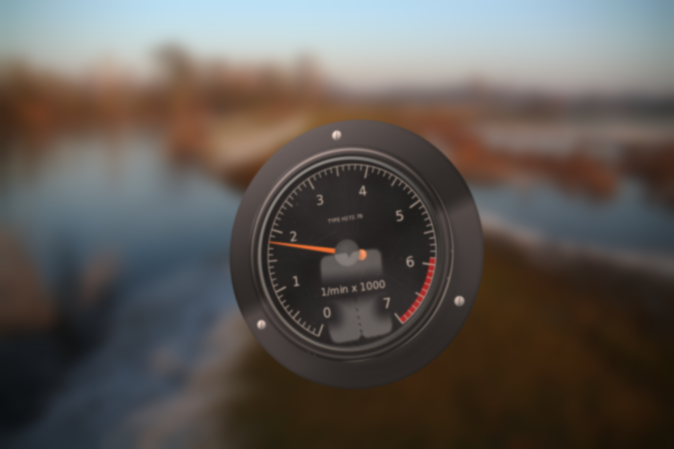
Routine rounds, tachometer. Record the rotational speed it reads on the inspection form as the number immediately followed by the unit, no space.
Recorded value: 1800rpm
